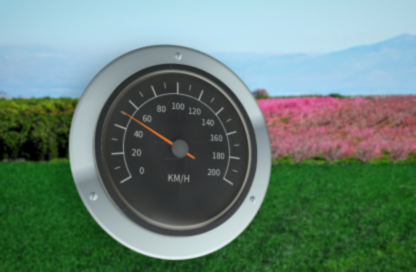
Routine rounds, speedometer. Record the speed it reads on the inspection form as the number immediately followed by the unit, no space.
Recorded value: 50km/h
